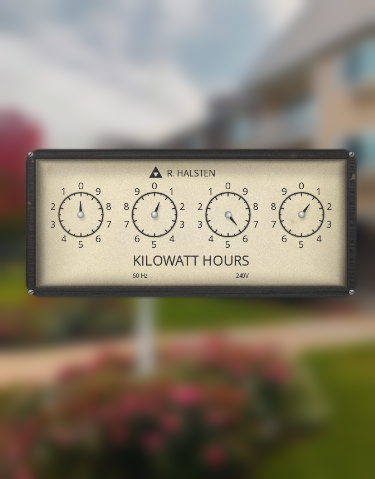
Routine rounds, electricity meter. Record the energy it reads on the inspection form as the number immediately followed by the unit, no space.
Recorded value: 61kWh
